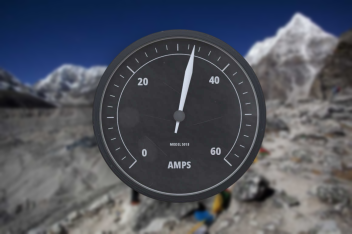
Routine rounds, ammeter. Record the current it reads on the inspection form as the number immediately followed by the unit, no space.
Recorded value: 33A
